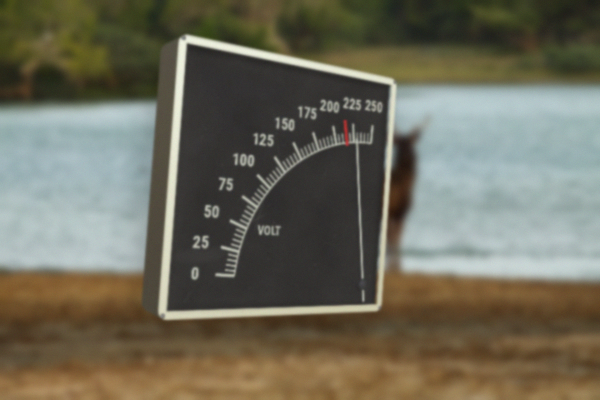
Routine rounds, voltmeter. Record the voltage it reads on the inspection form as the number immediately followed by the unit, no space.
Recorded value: 225V
